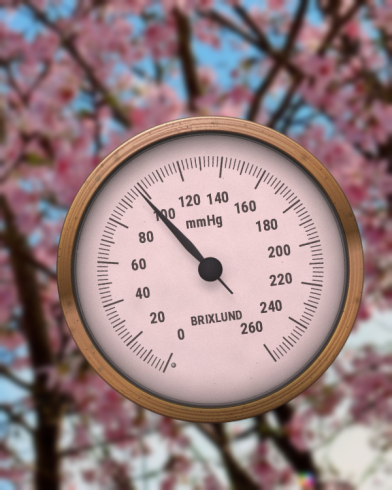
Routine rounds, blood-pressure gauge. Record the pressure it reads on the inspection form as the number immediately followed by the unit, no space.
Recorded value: 98mmHg
